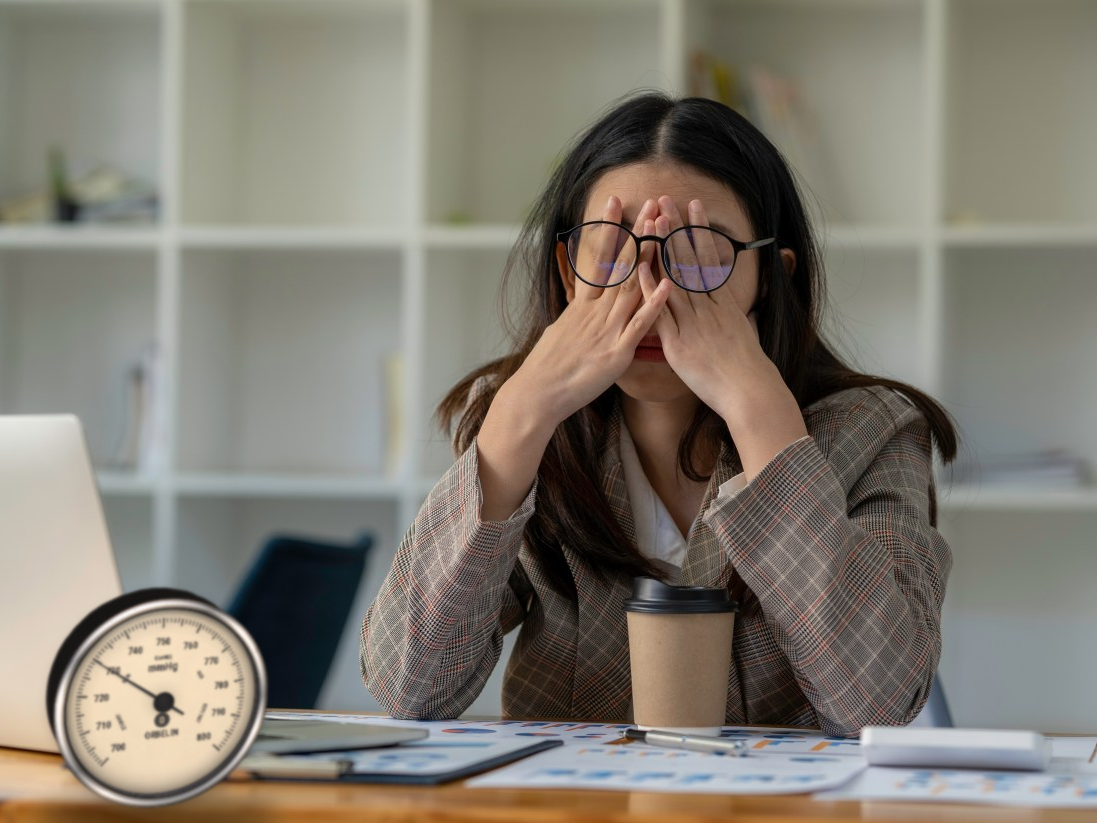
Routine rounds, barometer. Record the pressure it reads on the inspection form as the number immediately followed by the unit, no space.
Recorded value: 730mmHg
